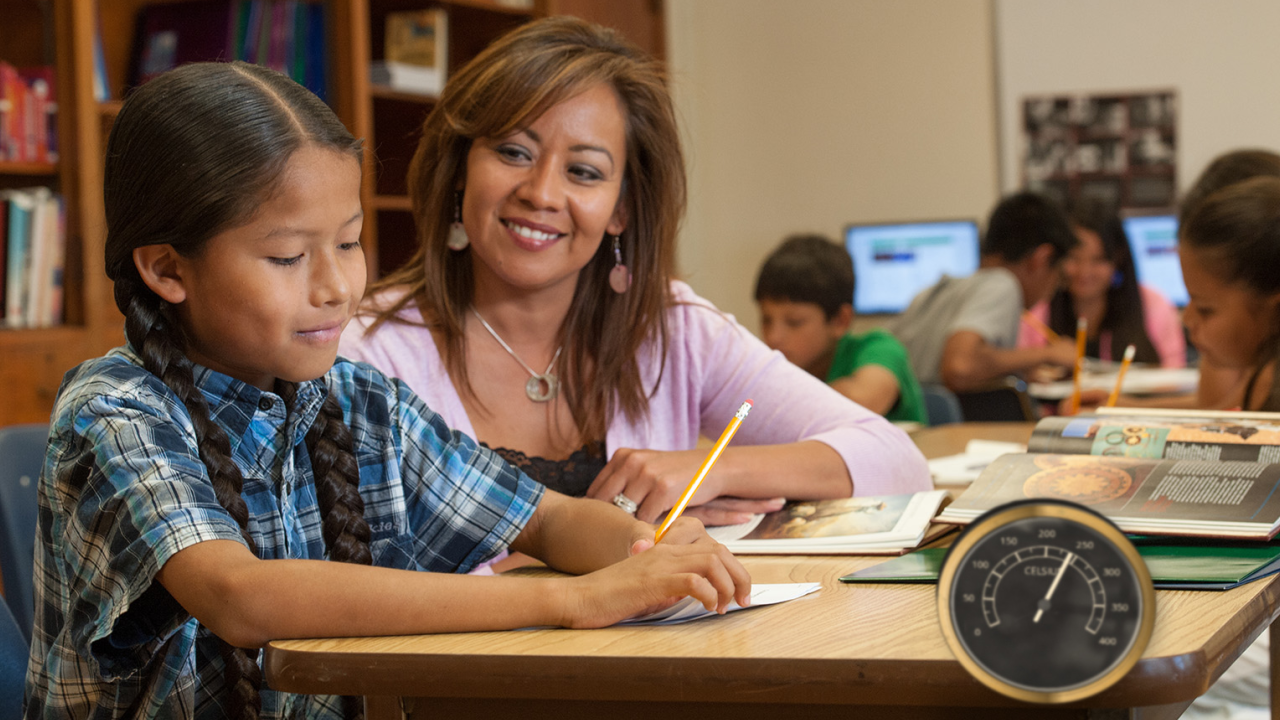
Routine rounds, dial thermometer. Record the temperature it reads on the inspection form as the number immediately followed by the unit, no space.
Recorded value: 237.5°C
